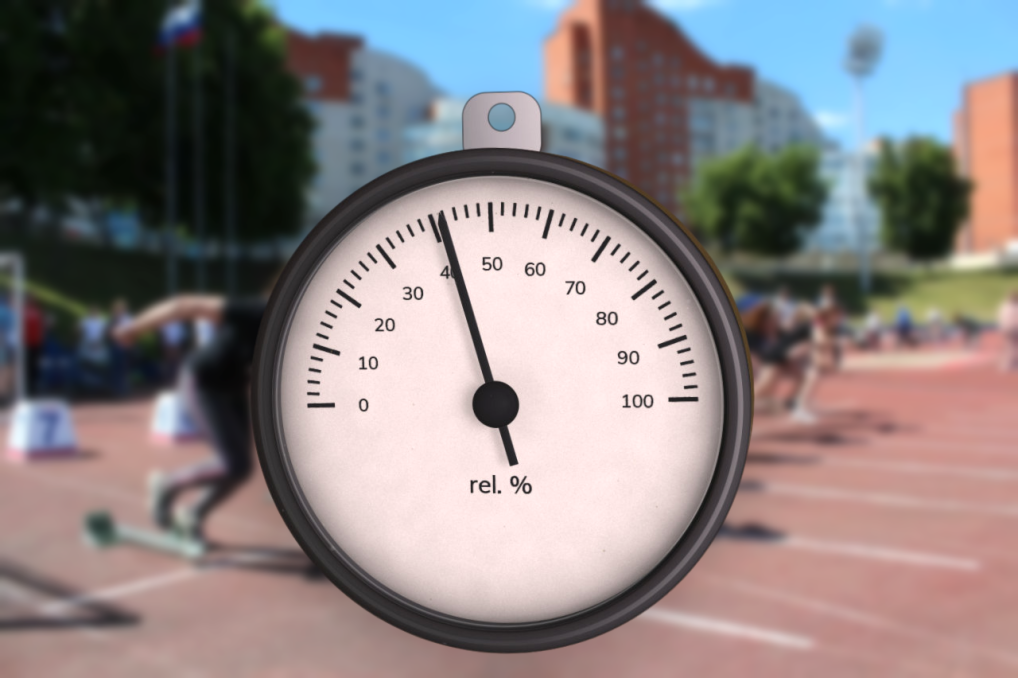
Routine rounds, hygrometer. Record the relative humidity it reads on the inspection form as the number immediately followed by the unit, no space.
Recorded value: 42%
